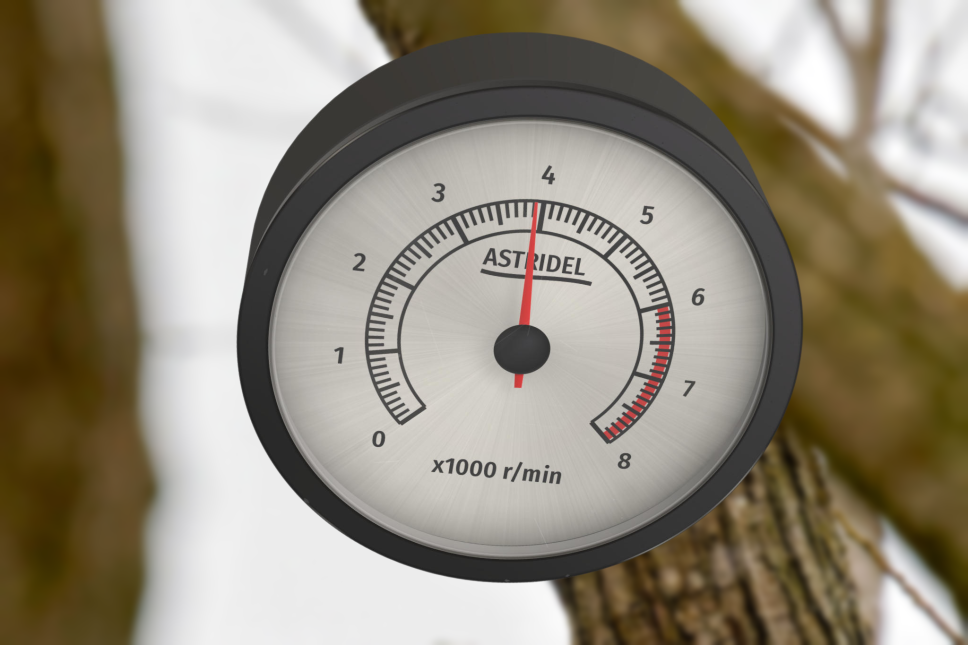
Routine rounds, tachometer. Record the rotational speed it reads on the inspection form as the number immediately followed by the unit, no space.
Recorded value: 3900rpm
